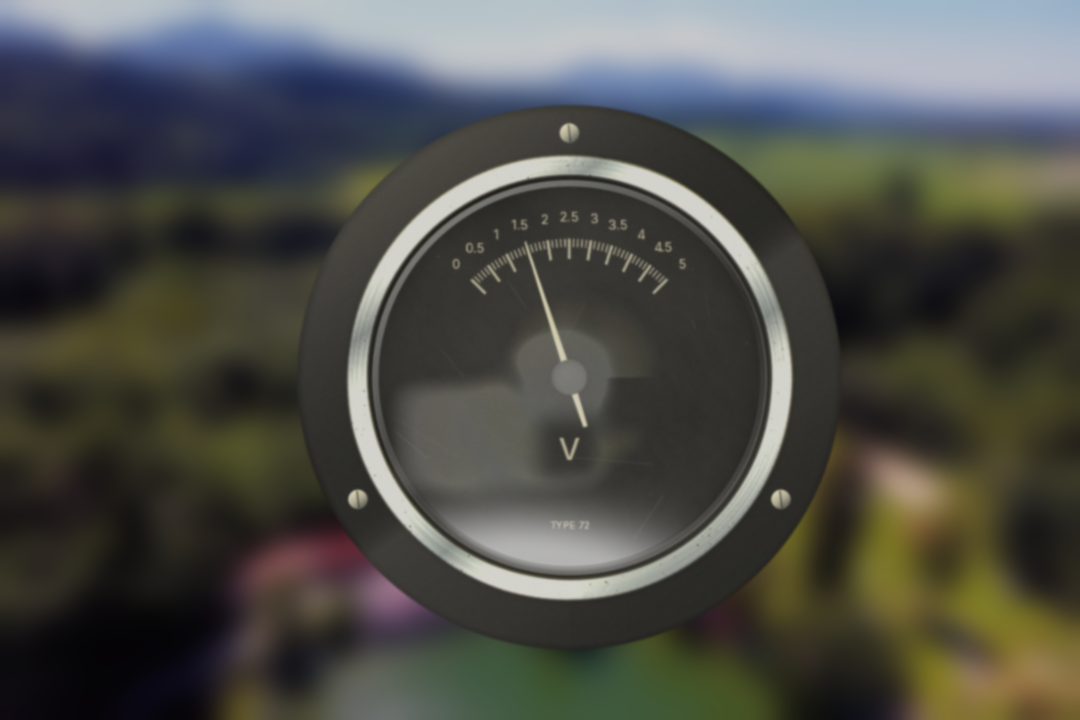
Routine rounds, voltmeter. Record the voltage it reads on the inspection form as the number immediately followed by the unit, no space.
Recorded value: 1.5V
